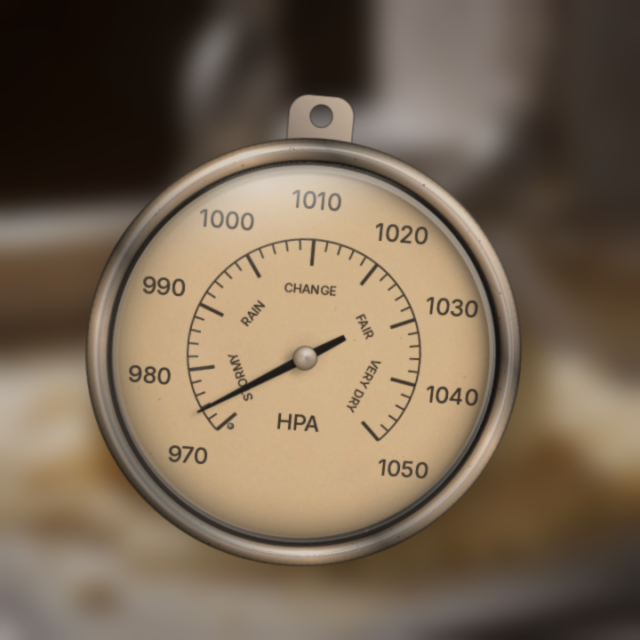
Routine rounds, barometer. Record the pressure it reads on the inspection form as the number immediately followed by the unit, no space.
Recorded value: 974hPa
